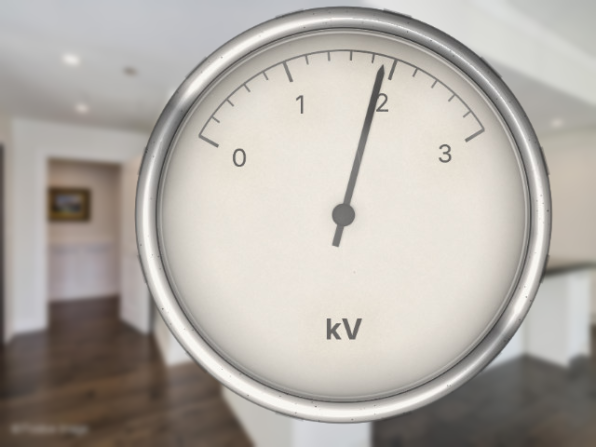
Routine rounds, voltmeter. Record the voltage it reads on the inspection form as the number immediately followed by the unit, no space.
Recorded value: 1.9kV
